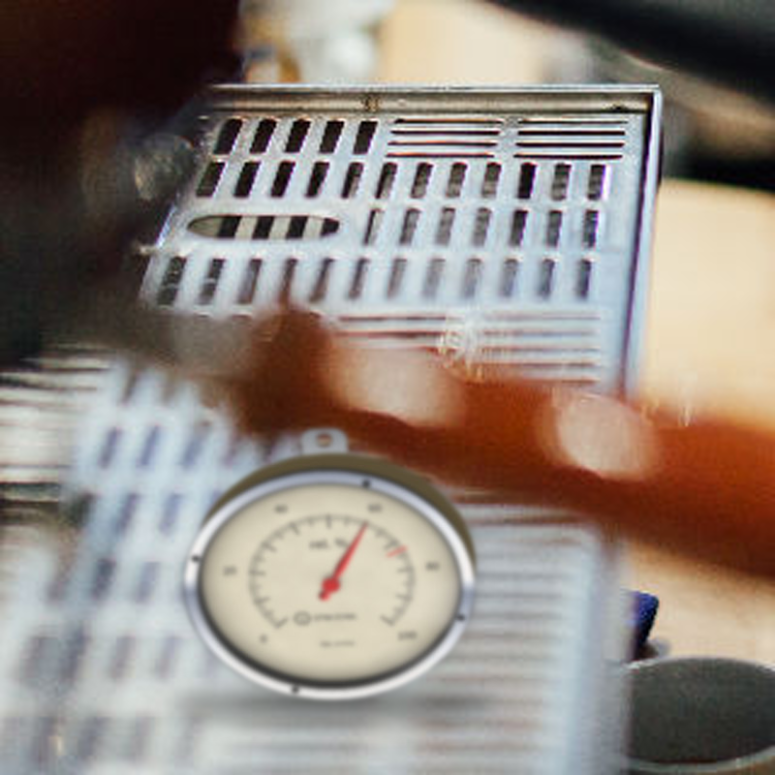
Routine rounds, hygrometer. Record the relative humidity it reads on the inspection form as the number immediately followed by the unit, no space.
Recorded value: 60%
